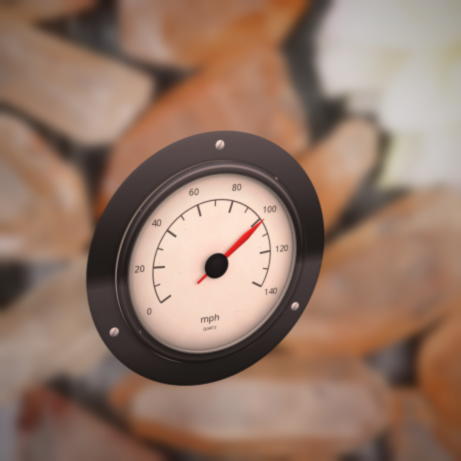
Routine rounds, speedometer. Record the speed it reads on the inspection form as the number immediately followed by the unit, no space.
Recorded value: 100mph
